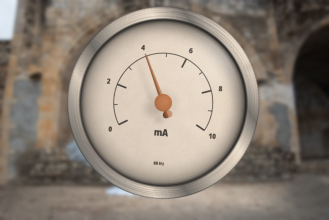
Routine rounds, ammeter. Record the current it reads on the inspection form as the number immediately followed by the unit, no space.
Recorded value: 4mA
